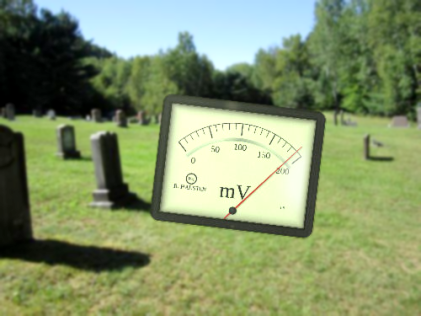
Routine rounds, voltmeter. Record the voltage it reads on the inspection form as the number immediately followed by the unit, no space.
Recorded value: 190mV
